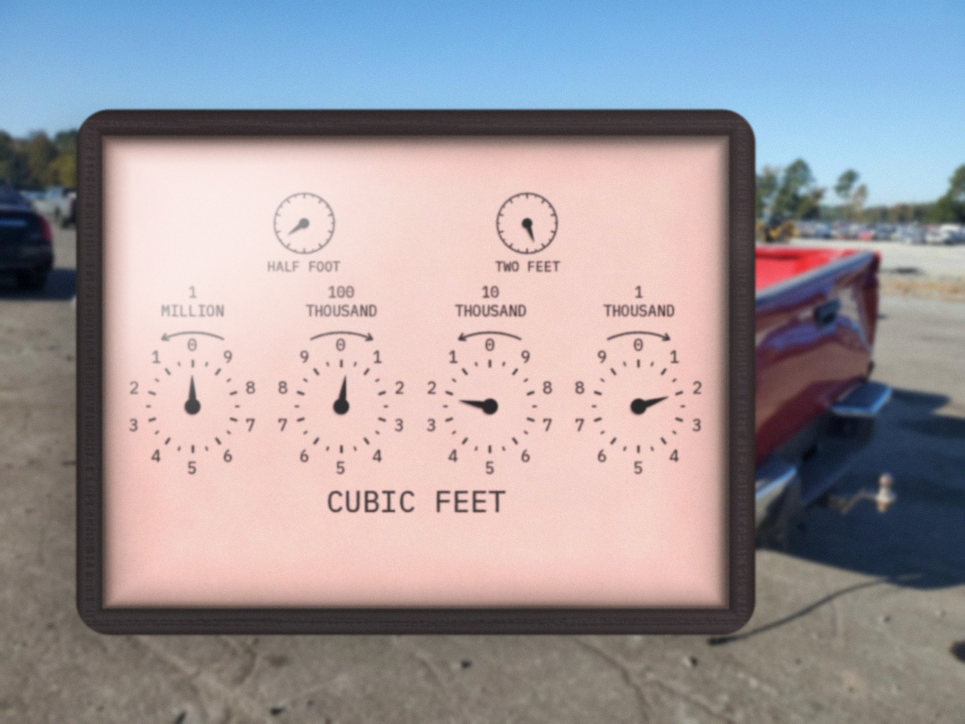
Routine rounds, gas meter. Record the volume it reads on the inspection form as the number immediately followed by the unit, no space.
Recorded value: 2200ft³
